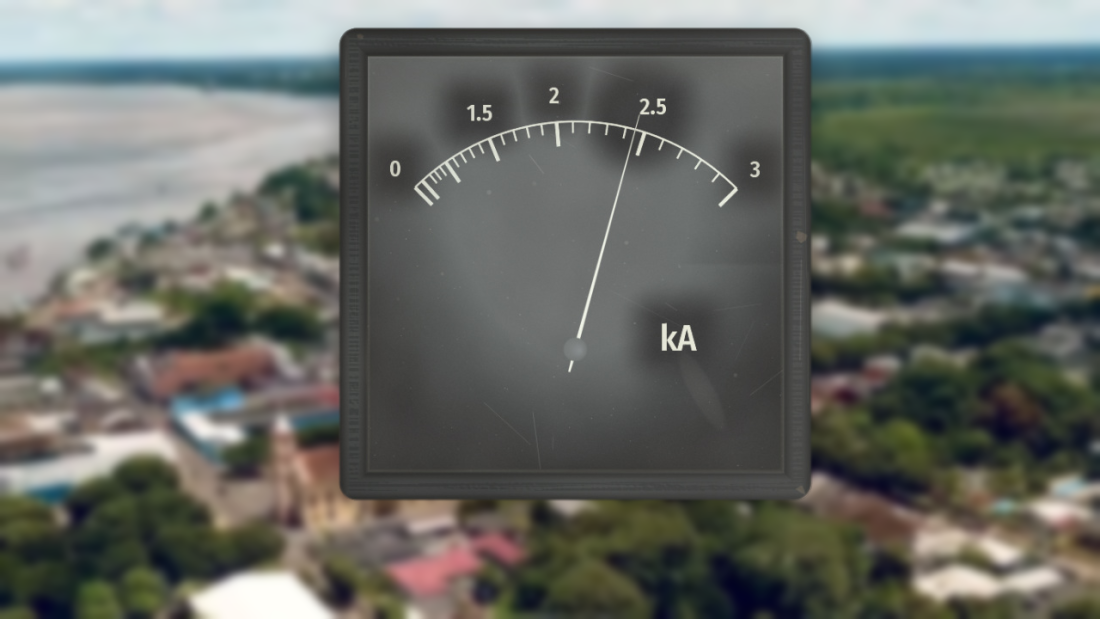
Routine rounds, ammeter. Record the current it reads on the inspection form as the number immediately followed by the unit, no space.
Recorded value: 2.45kA
